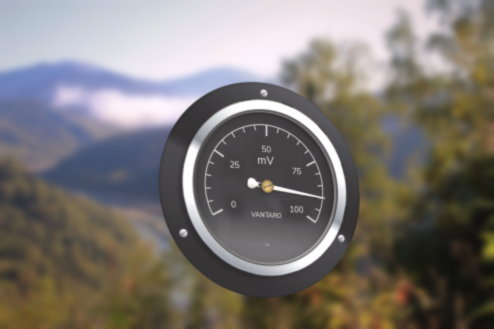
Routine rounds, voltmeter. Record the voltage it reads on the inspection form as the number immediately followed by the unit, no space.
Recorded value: 90mV
